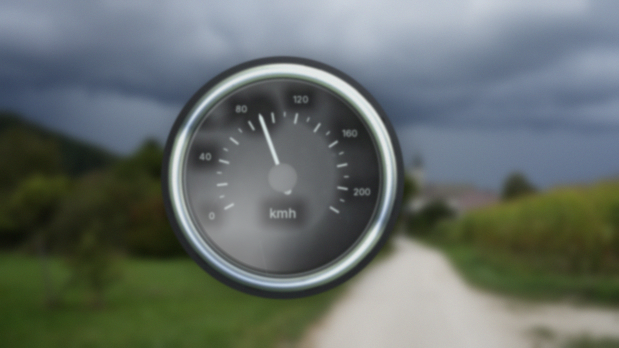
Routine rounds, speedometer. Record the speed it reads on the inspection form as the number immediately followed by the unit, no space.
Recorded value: 90km/h
